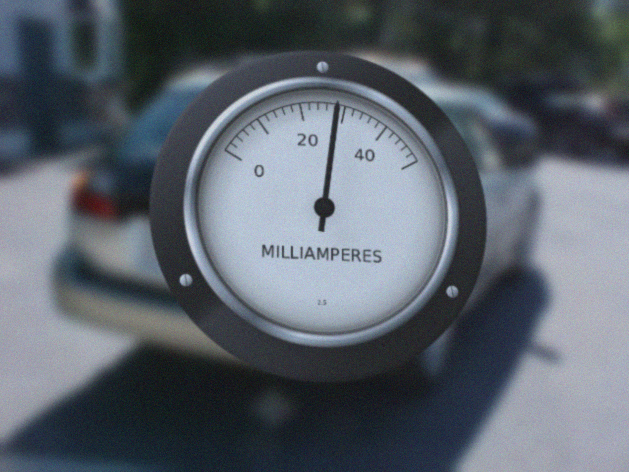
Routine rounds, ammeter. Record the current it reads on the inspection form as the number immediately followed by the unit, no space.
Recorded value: 28mA
